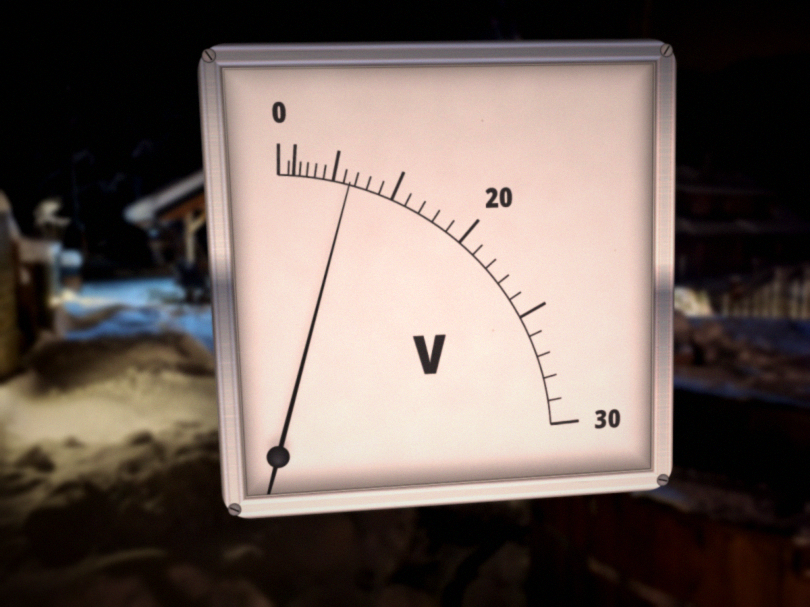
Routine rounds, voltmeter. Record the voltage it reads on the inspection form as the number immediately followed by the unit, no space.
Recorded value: 11.5V
